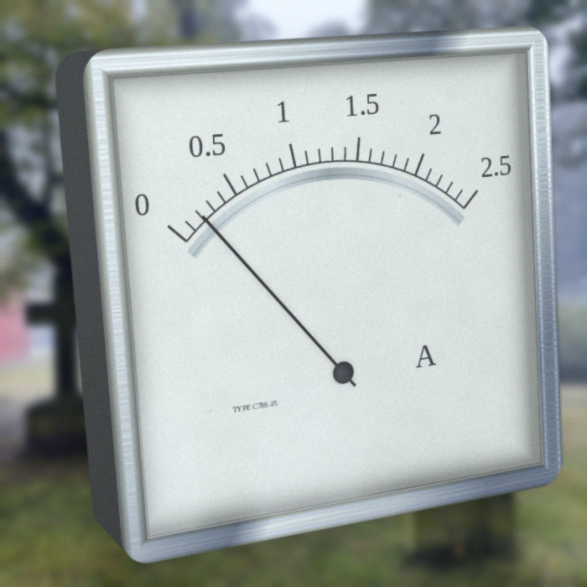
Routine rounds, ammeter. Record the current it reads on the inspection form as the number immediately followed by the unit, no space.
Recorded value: 0.2A
